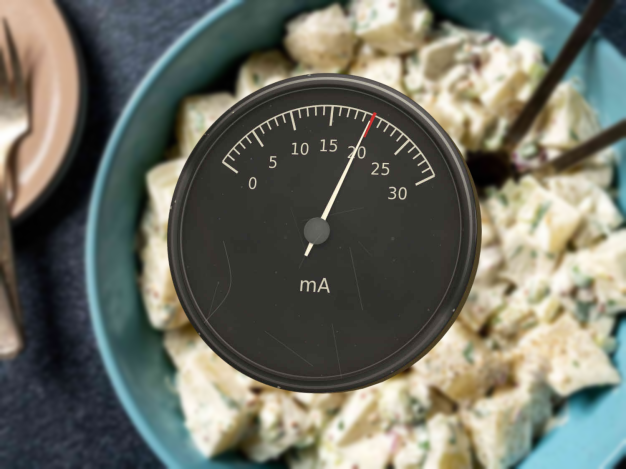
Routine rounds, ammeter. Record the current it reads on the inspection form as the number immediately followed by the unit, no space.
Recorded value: 20mA
